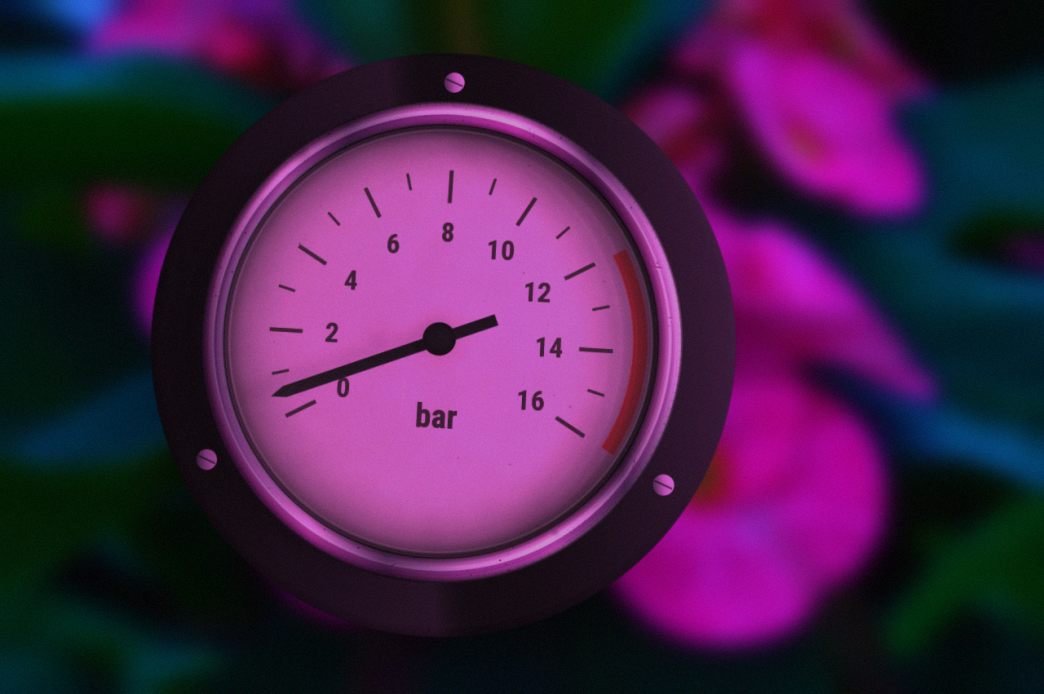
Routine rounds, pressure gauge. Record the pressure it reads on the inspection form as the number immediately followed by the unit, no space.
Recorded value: 0.5bar
